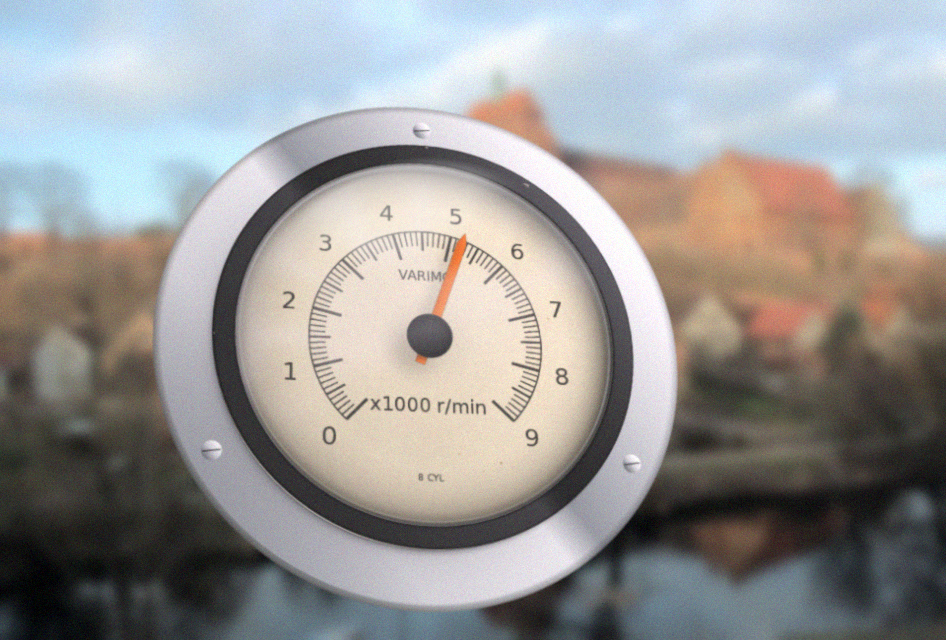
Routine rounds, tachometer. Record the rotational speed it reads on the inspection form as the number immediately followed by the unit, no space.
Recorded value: 5200rpm
